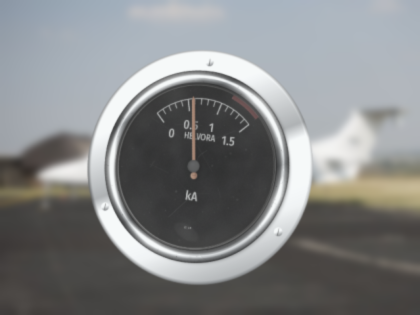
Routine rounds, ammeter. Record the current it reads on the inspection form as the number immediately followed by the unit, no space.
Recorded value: 0.6kA
